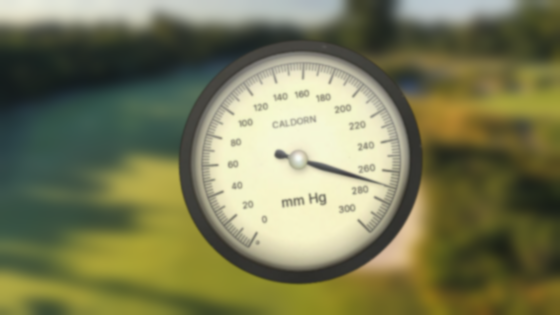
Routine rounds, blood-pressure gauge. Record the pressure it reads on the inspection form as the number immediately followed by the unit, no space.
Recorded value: 270mmHg
